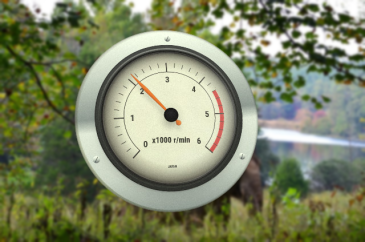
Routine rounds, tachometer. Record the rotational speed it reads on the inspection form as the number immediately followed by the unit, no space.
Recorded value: 2100rpm
